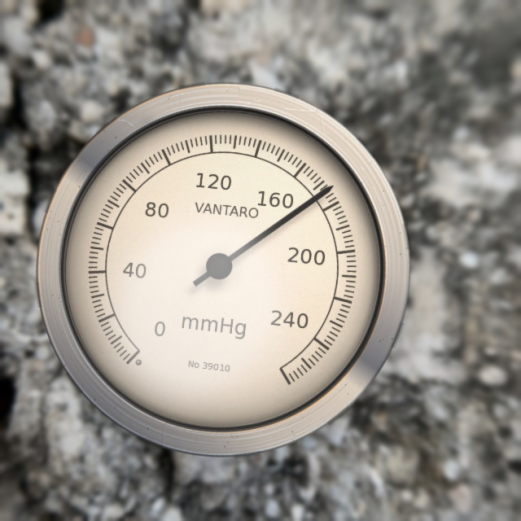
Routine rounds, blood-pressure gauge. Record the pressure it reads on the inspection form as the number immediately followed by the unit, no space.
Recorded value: 174mmHg
